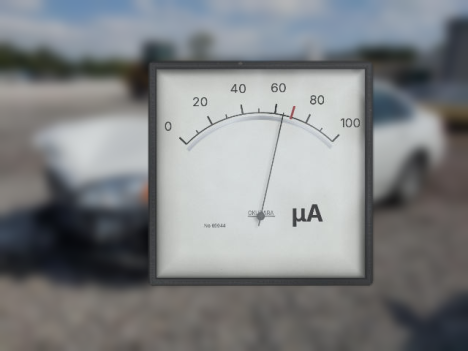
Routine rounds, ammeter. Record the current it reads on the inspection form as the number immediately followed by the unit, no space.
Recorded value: 65µA
